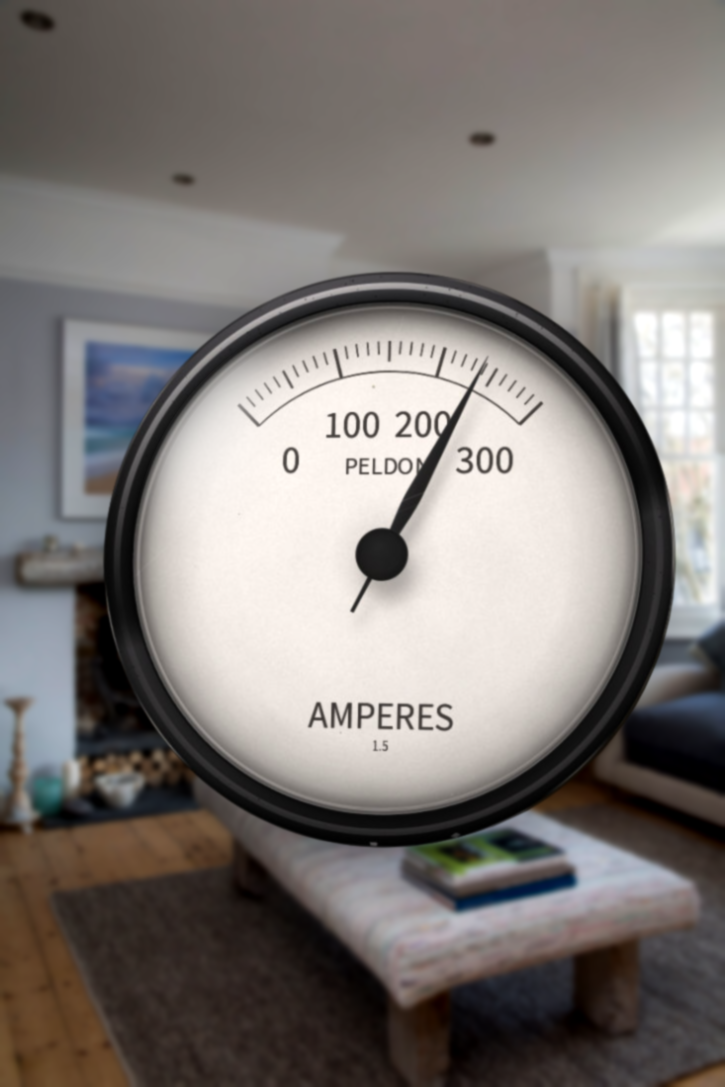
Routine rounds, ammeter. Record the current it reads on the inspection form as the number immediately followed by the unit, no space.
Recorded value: 240A
